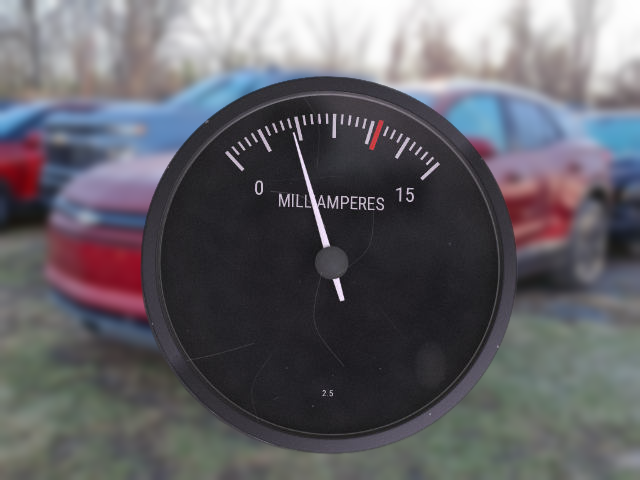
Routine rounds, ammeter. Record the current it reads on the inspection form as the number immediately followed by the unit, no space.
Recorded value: 4.5mA
